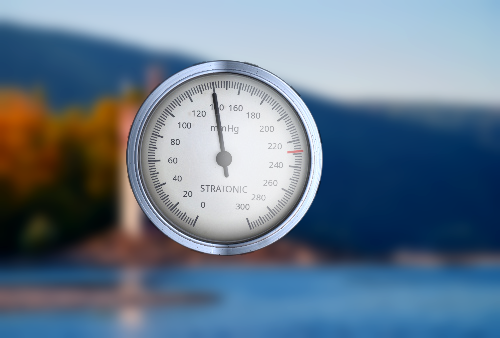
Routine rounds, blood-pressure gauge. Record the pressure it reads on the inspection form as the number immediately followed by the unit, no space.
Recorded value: 140mmHg
